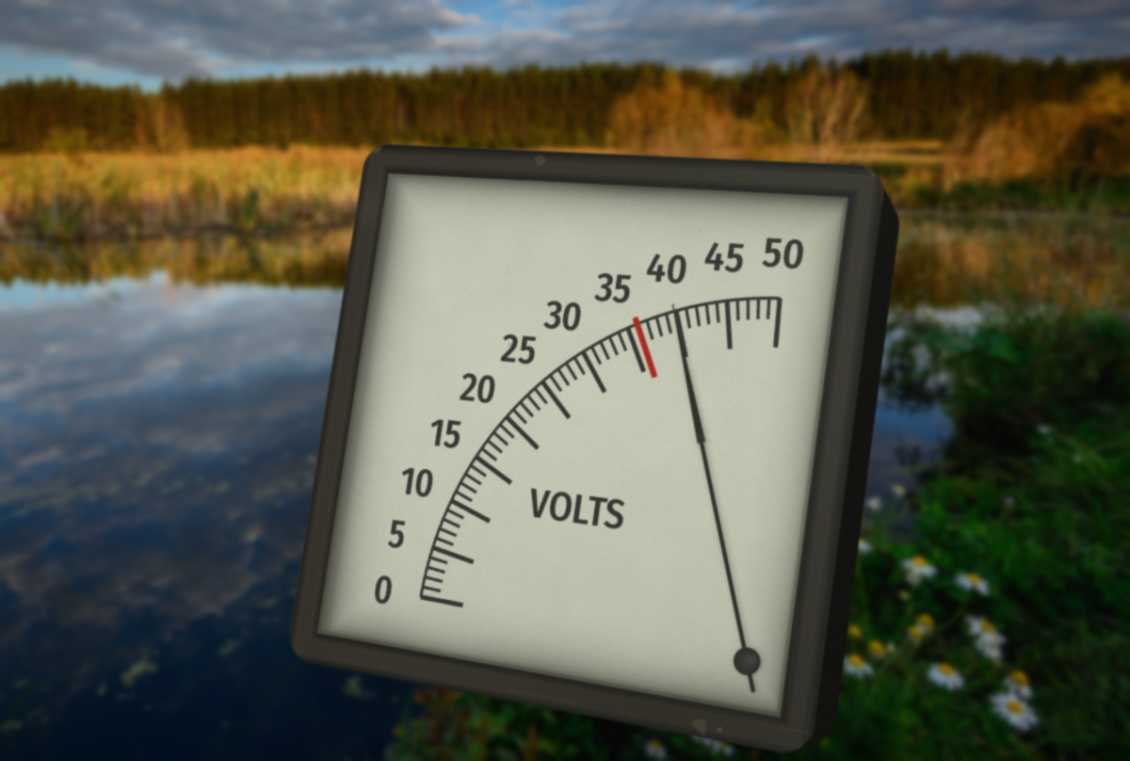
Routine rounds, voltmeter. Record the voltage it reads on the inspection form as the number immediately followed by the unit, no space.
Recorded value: 40V
